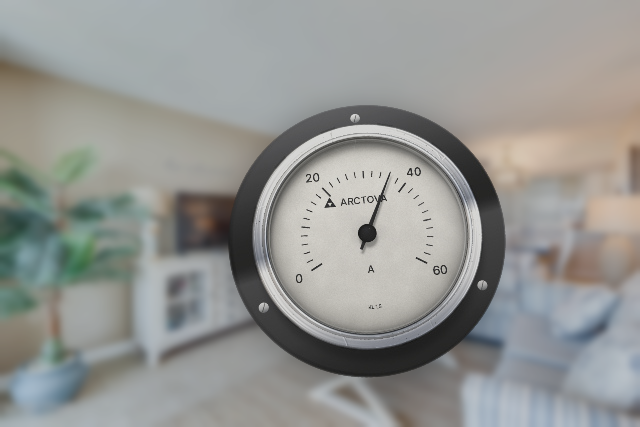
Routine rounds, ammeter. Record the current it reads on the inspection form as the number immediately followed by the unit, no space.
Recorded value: 36A
